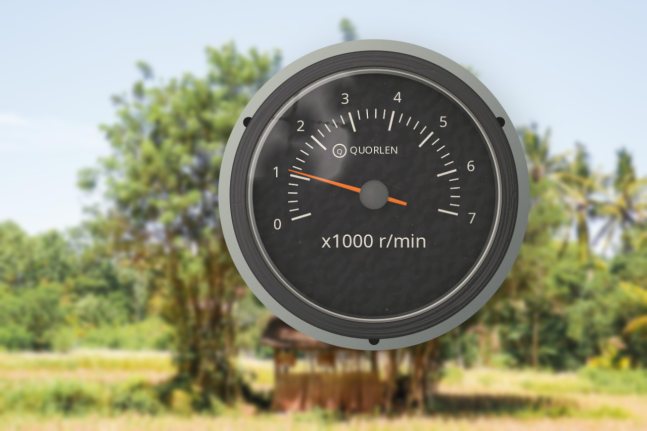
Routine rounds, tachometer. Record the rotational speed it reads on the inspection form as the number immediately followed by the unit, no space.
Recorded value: 1100rpm
